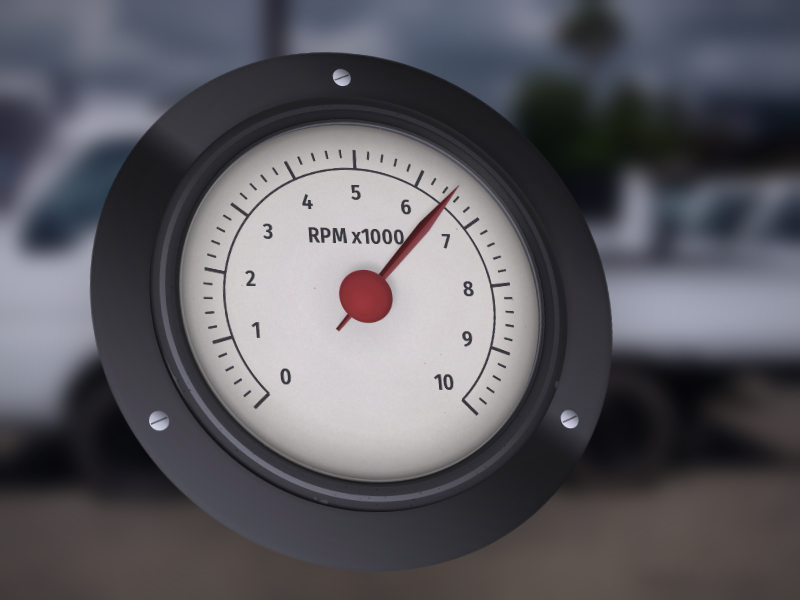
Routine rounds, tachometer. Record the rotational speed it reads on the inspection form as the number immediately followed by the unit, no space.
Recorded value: 6500rpm
